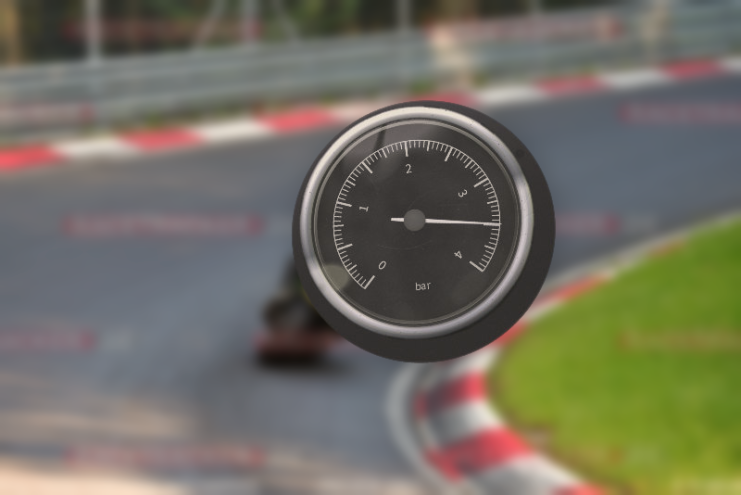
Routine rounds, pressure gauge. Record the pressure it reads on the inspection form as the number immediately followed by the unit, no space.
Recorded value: 3.5bar
